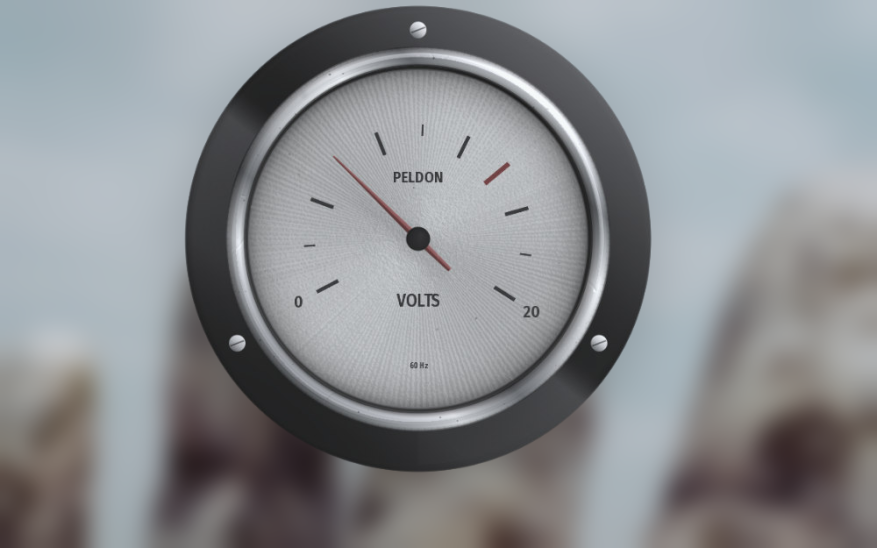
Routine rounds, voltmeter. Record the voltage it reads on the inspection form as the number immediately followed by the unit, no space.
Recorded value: 6V
